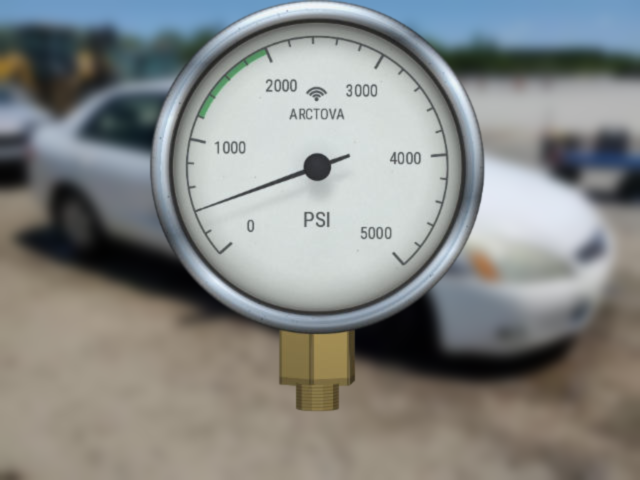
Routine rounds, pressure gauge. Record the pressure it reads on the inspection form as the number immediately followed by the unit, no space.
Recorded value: 400psi
